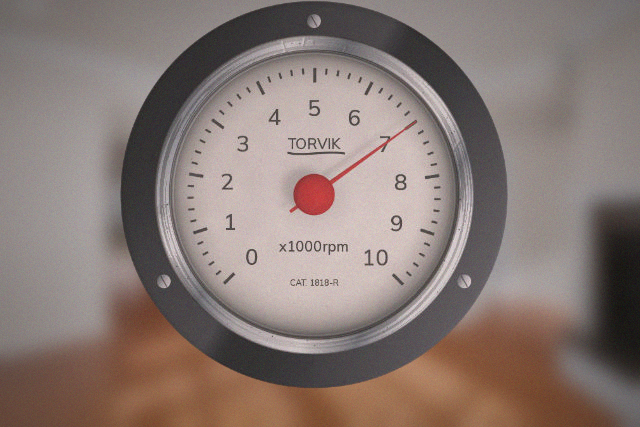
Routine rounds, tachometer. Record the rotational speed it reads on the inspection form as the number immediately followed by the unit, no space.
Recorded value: 7000rpm
